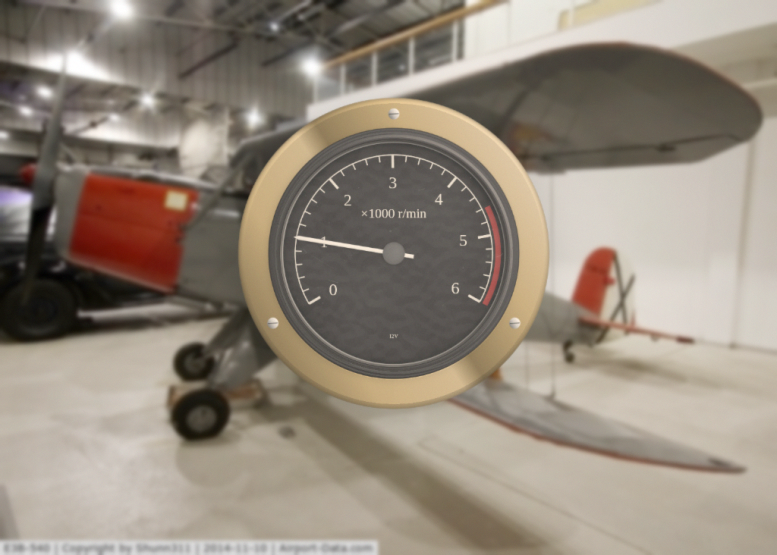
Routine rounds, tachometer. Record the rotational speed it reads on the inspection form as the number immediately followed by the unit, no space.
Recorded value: 1000rpm
